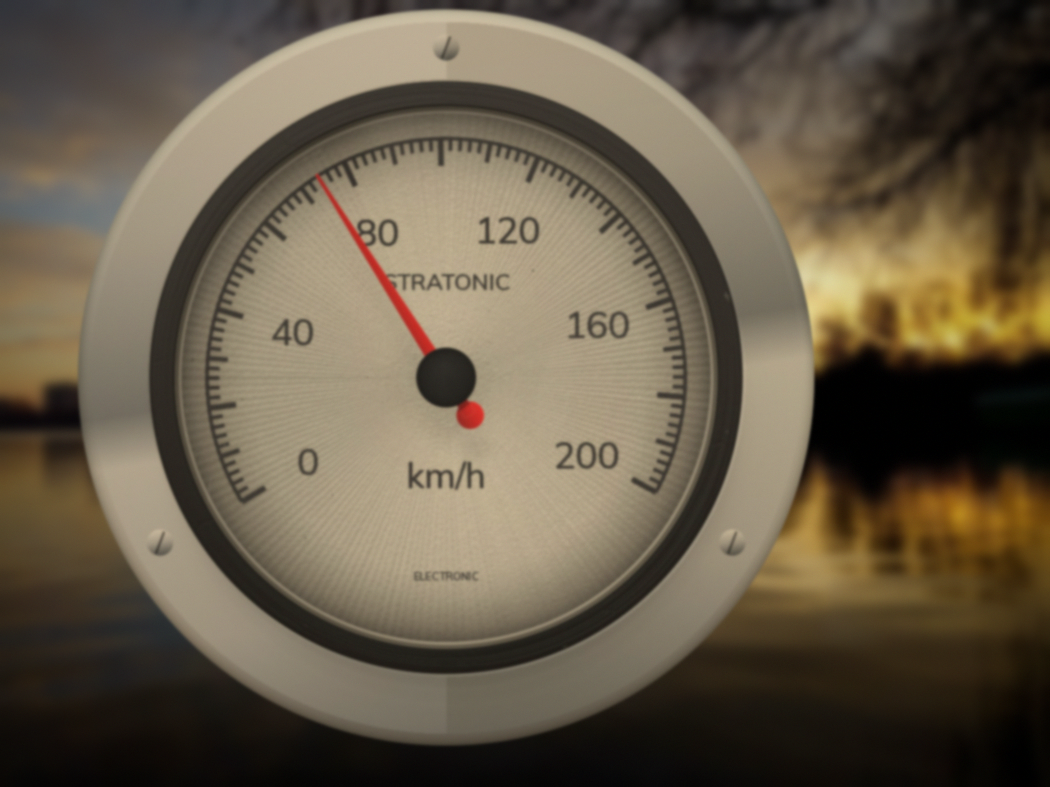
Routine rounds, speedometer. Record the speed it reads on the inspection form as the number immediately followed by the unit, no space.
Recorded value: 74km/h
